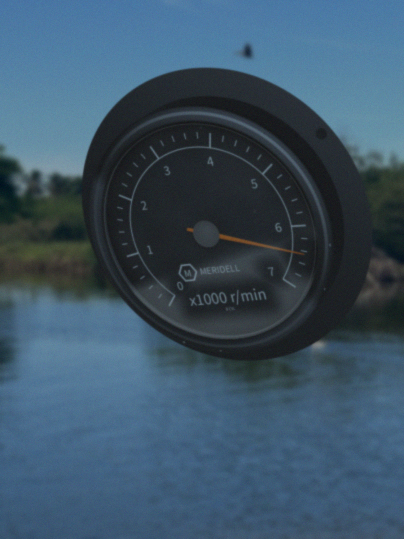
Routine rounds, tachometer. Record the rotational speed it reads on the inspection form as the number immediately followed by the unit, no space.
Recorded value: 6400rpm
